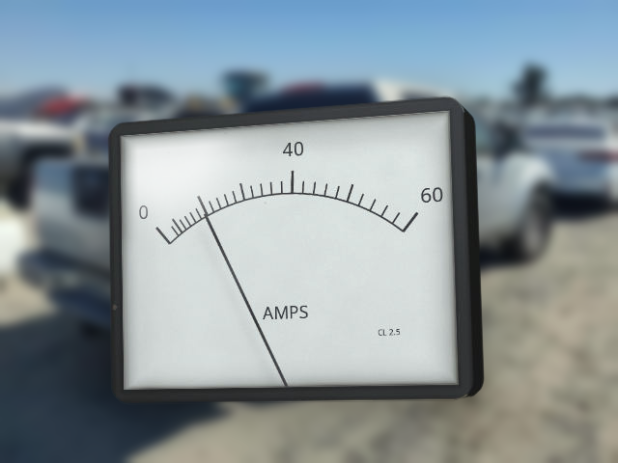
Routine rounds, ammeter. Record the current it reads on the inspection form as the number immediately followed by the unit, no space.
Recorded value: 20A
